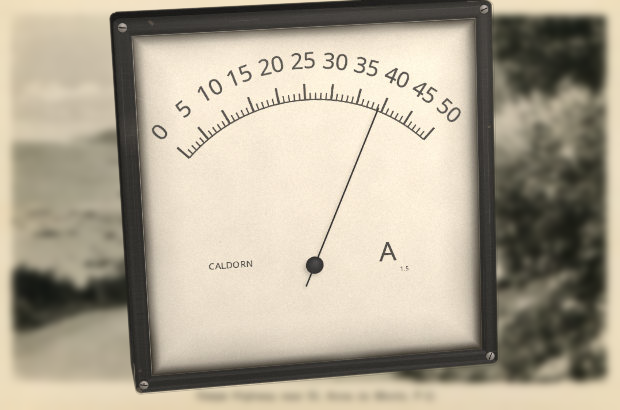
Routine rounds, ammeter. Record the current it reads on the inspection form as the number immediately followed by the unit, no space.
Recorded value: 39A
